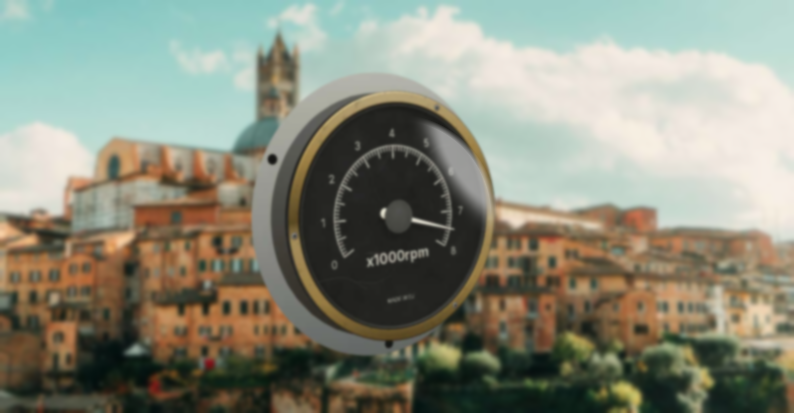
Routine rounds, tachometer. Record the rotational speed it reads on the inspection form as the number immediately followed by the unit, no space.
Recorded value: 7500rpm
